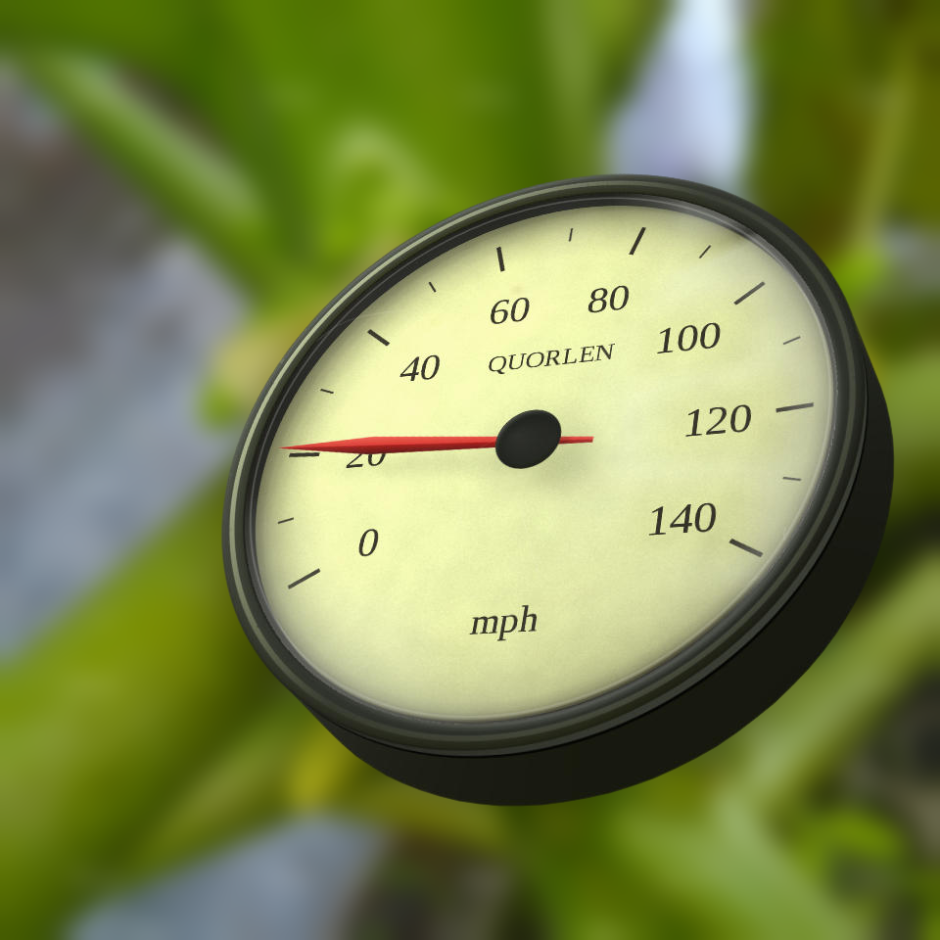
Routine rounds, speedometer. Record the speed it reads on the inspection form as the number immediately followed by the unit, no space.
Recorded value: 20mph
